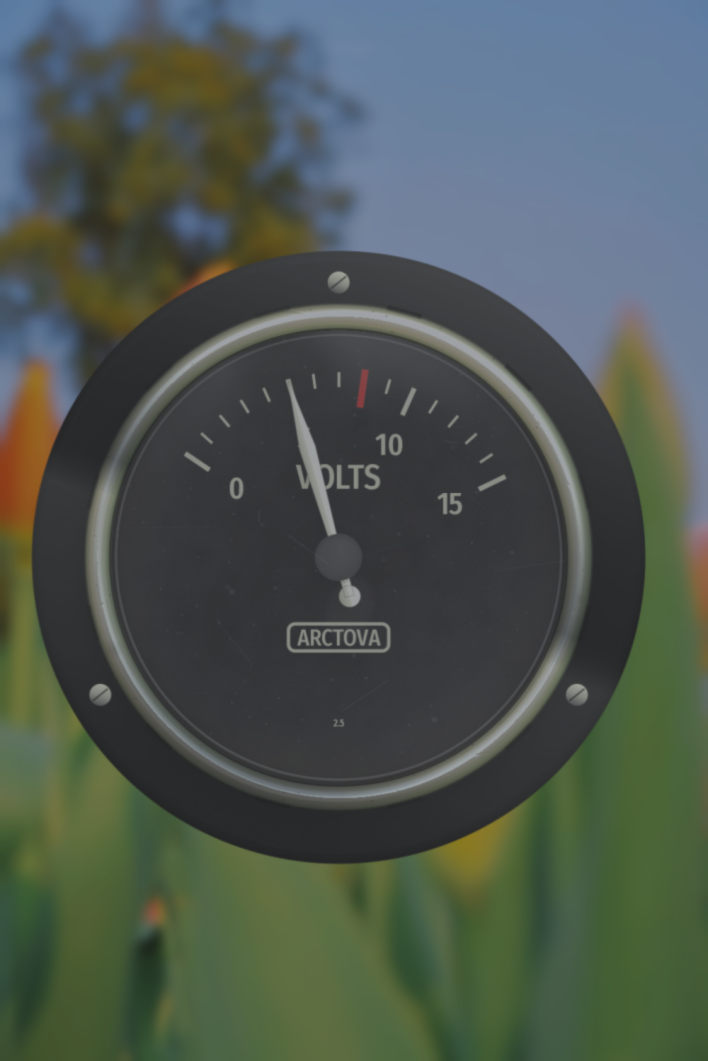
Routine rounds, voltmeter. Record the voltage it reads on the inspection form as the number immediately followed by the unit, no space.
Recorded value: 5V
